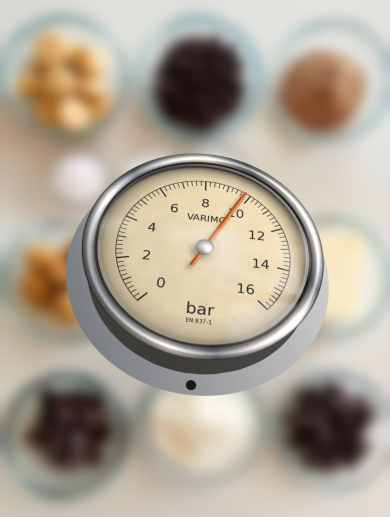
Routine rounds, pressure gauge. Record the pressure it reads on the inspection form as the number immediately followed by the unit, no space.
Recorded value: 9.8bar
